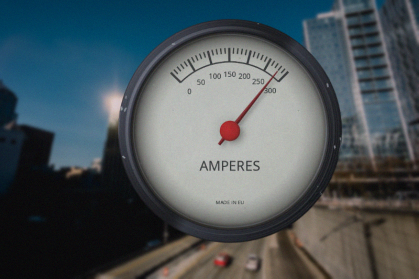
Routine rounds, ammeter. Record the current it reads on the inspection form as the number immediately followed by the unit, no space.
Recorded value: 280A
